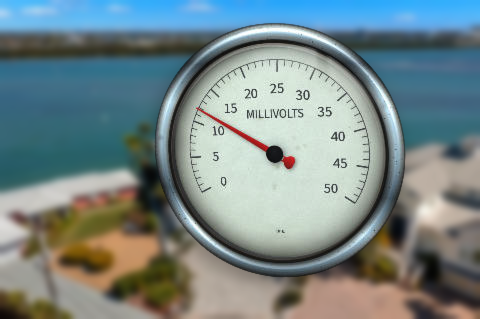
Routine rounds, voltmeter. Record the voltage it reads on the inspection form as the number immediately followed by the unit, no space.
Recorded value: 12mV
